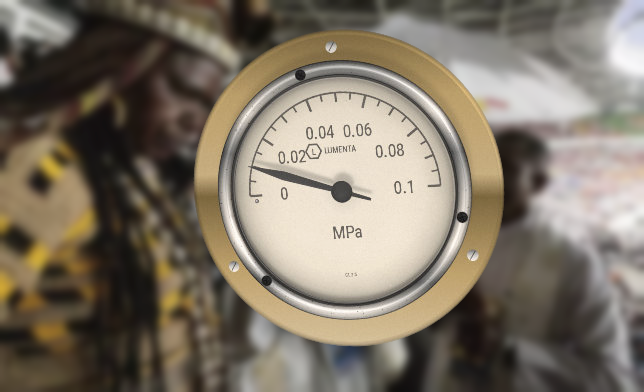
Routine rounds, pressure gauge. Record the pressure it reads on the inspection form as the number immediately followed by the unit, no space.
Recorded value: 0.01MPa
